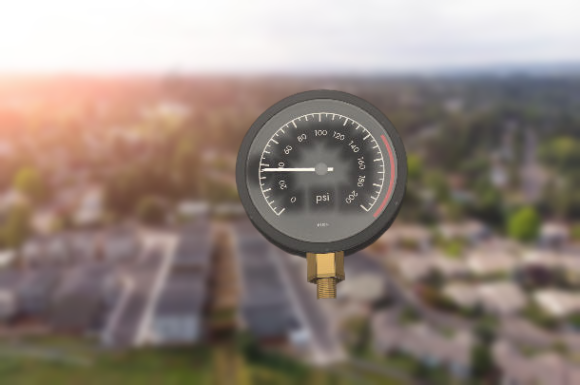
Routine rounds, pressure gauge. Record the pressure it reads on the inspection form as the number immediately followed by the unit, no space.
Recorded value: 35psi
